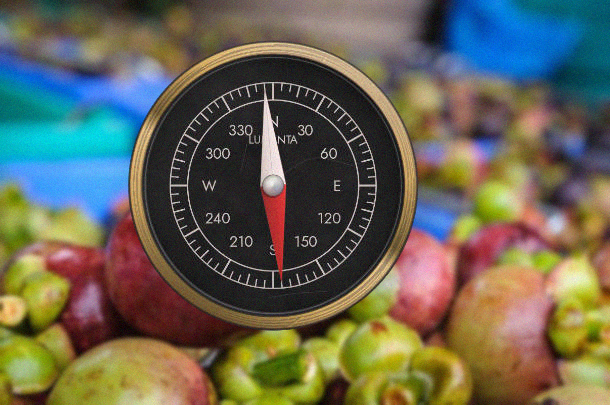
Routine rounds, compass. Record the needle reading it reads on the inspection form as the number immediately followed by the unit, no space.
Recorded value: 175°
